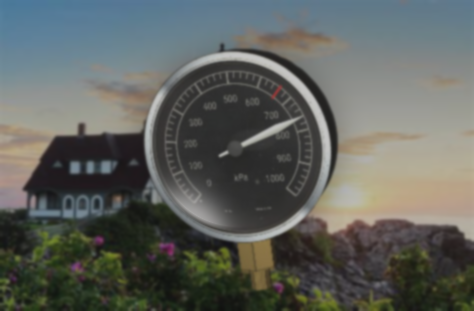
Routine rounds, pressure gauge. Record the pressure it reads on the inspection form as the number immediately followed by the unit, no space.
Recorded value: 760kPa
